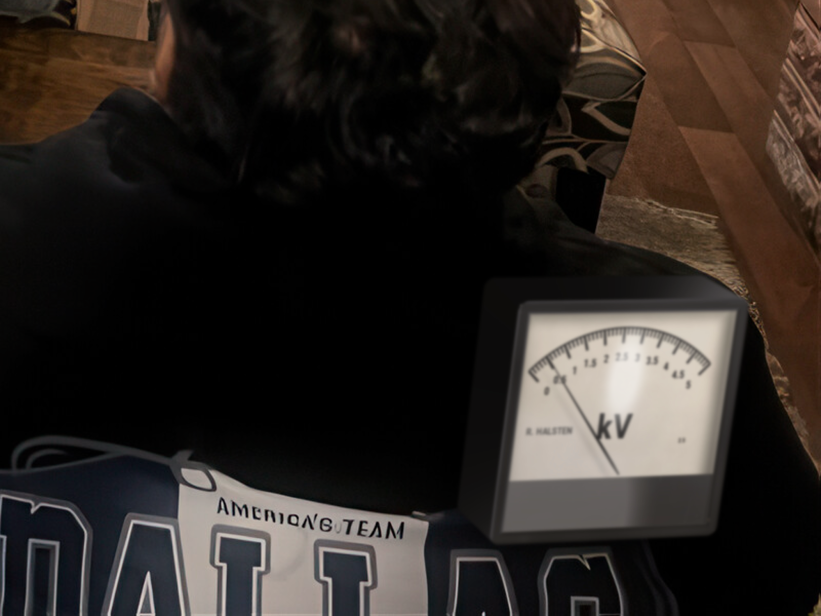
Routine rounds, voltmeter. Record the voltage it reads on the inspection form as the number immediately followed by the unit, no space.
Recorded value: 0.5kV
